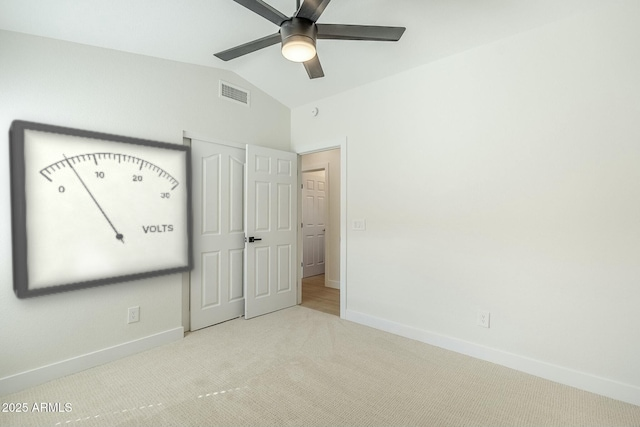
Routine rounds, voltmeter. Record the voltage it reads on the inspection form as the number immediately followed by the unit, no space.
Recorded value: 5V
